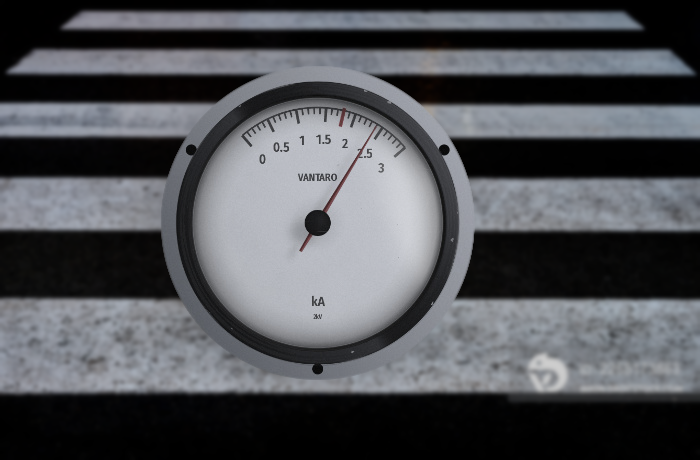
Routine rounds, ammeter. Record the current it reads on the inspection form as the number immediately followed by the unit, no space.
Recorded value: 2.4kA
